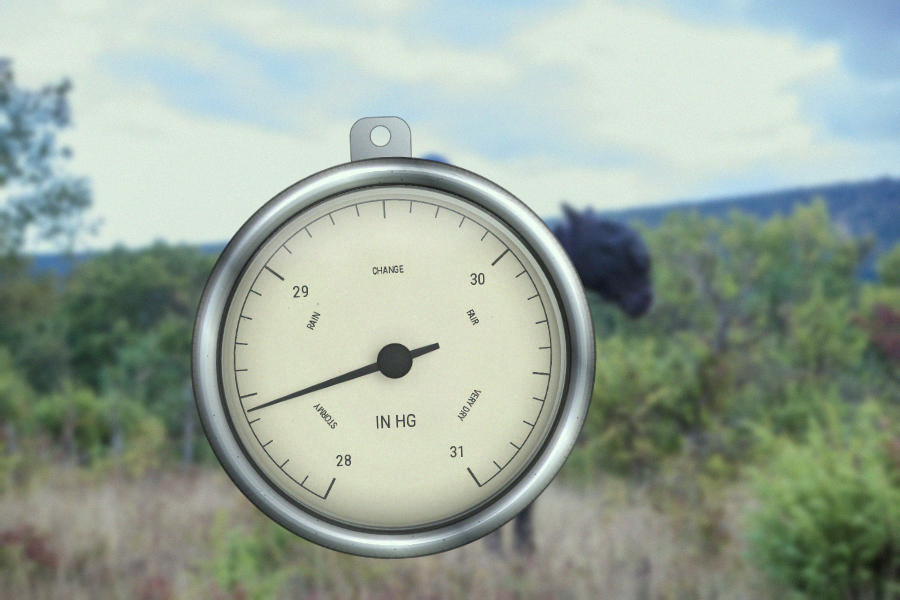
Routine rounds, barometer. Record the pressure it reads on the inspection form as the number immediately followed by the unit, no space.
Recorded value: 28.45inHg
